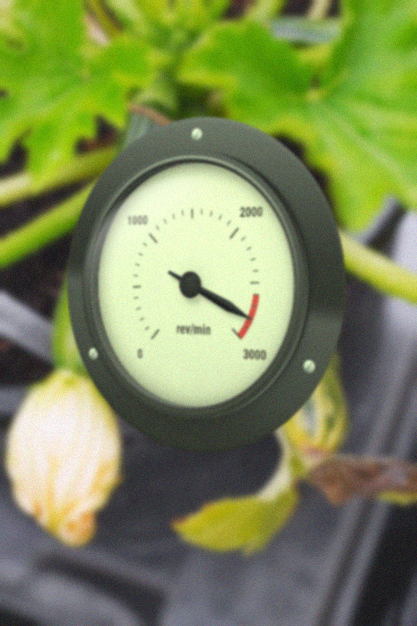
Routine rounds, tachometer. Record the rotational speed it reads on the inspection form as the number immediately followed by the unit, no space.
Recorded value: 2800rpm
